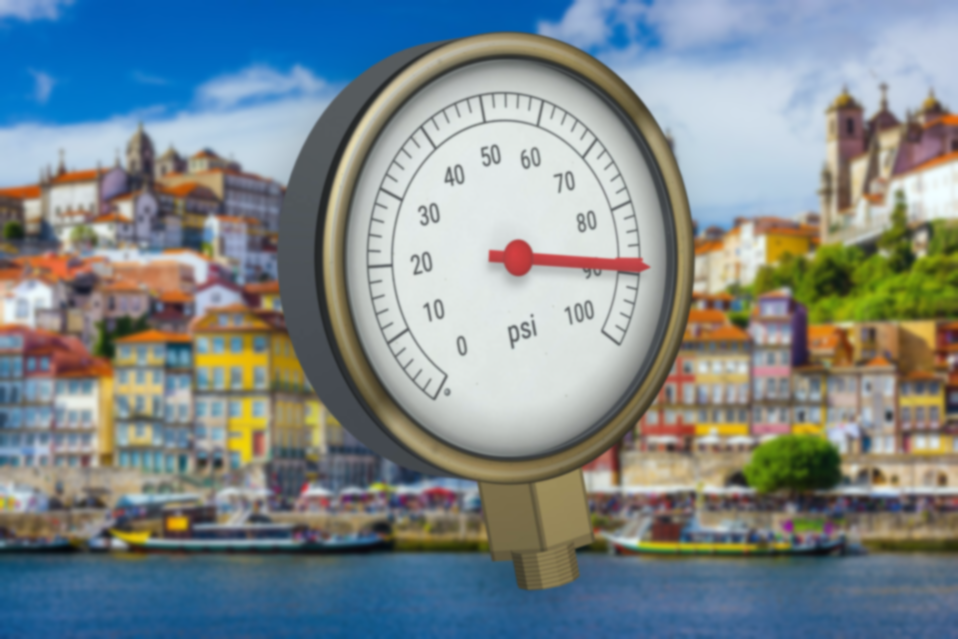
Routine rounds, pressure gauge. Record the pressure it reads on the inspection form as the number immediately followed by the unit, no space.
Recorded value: 89psi
